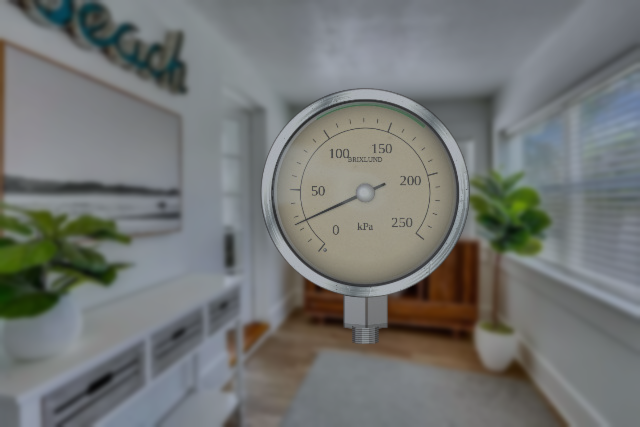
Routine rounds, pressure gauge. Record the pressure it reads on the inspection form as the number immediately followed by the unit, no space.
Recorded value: 25kPa
